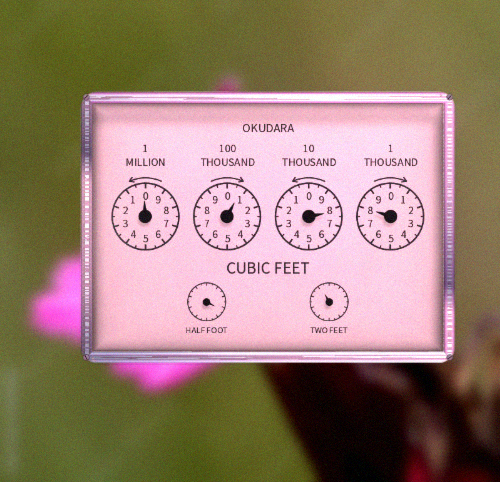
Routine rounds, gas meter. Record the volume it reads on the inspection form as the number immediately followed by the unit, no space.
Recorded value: 7800ft³
